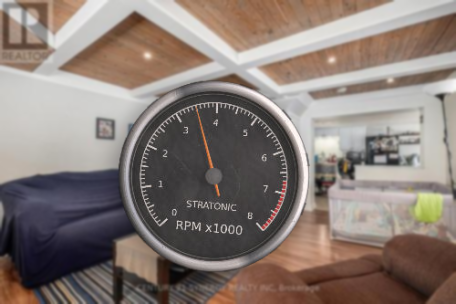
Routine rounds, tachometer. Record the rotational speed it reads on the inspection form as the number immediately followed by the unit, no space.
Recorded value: 3500rpm
